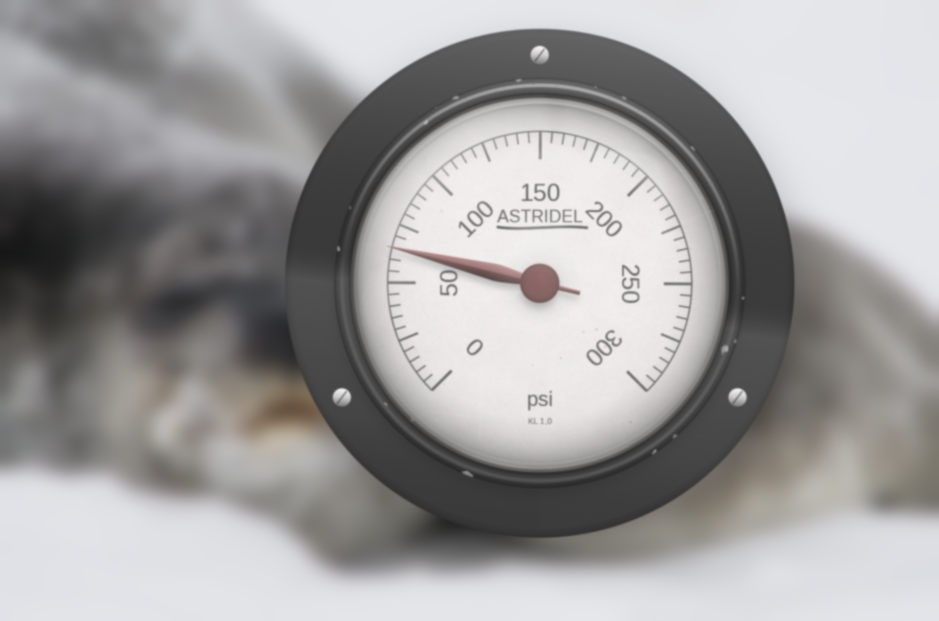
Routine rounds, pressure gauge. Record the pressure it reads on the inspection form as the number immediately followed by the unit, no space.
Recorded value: 65psi
